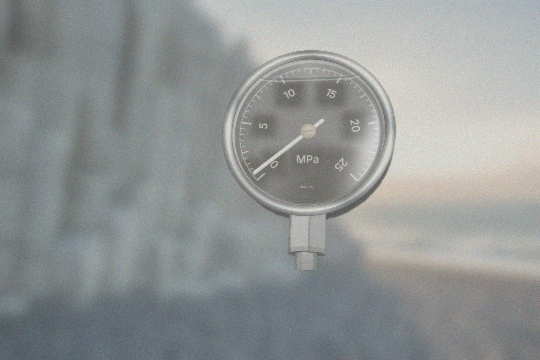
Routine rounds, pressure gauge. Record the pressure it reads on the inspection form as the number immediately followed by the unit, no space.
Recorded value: 0.5MPa
